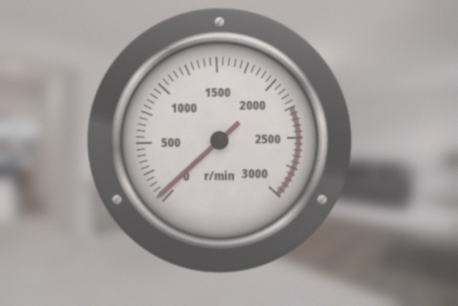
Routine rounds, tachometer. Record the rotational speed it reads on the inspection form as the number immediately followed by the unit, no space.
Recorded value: 50rpm
